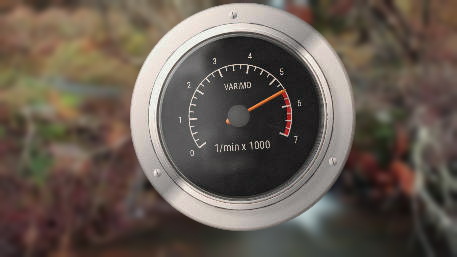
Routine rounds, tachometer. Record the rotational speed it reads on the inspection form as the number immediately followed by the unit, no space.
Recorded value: 5500rpm
